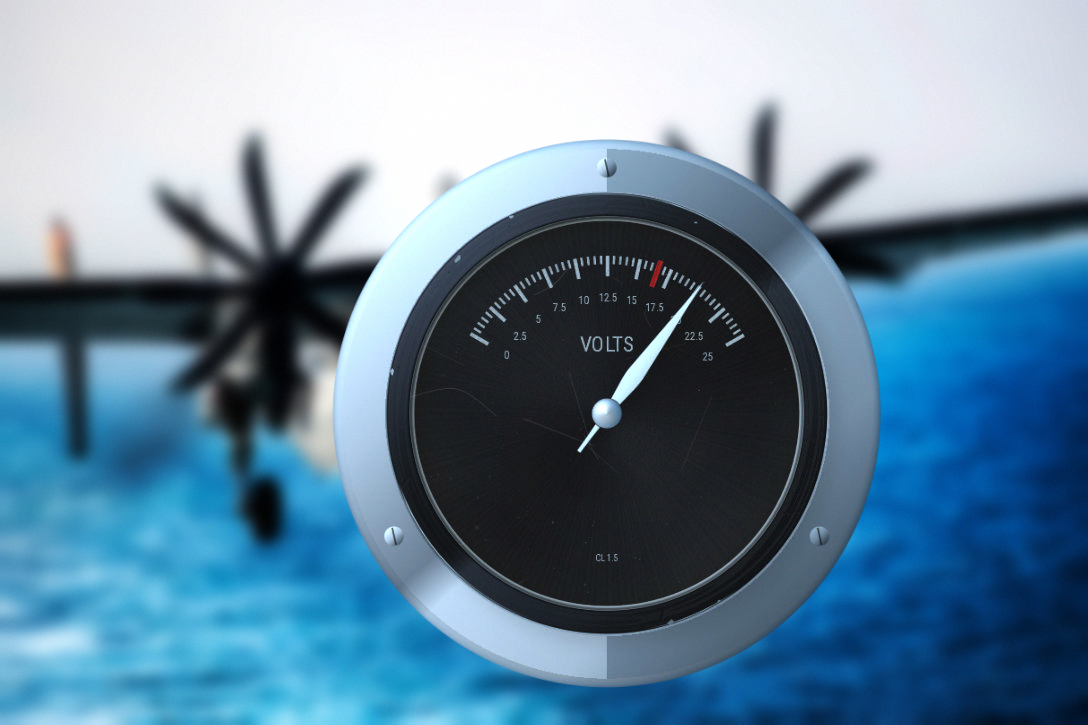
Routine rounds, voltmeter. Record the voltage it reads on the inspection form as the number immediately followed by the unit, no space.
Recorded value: 20V
